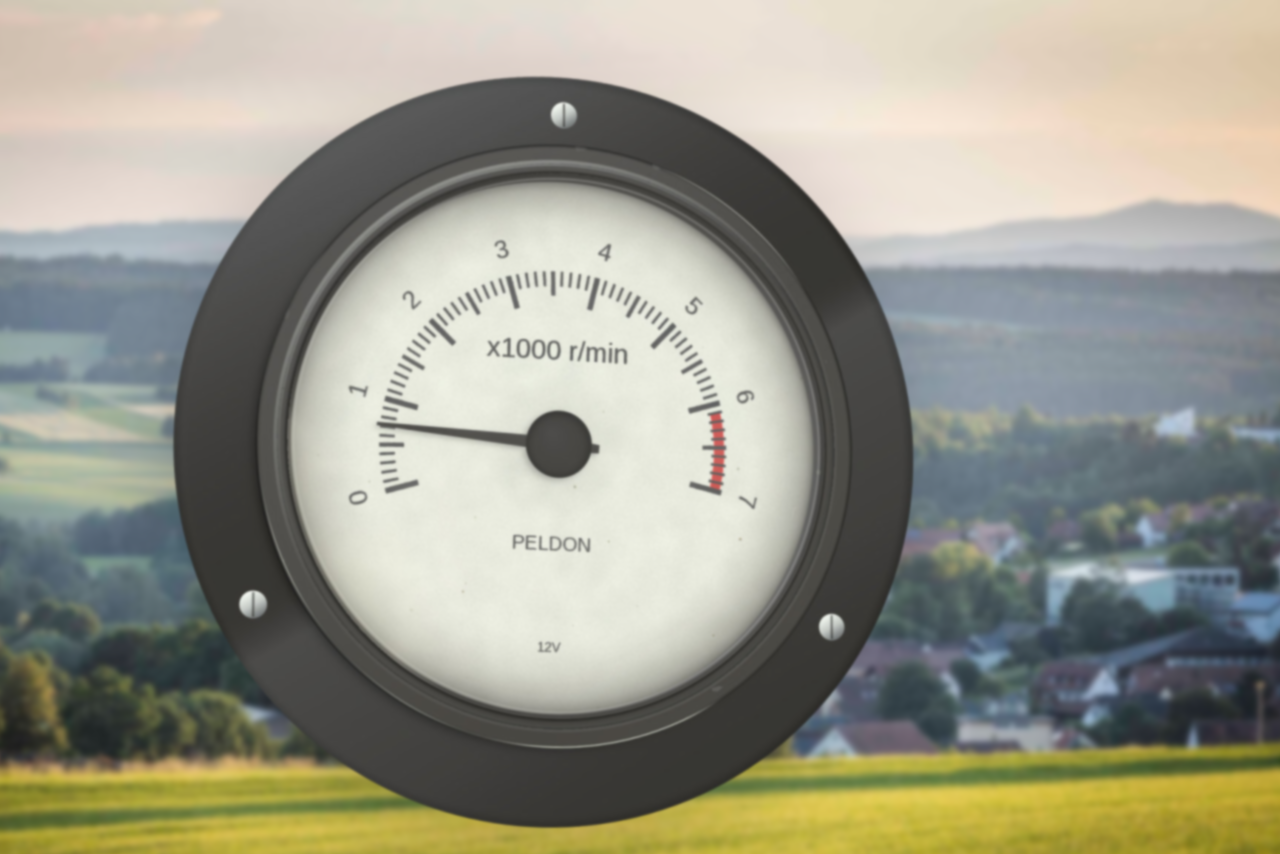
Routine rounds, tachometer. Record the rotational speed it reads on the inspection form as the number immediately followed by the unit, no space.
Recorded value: 700rpm
